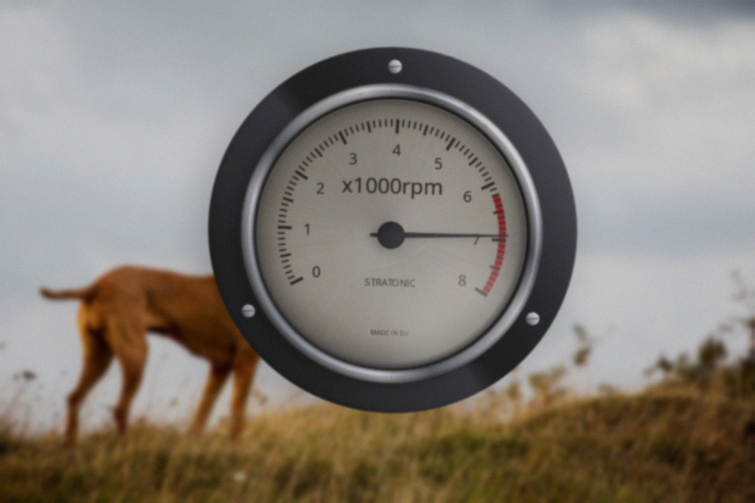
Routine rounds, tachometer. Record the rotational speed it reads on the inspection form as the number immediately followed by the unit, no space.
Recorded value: 6900rpm
